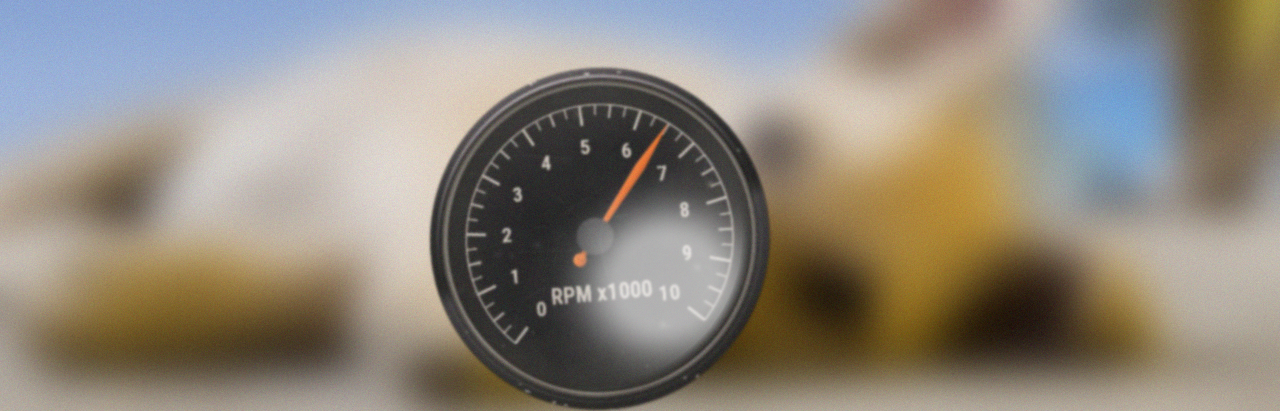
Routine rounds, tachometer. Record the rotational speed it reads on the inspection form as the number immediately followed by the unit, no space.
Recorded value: 6500rpm
